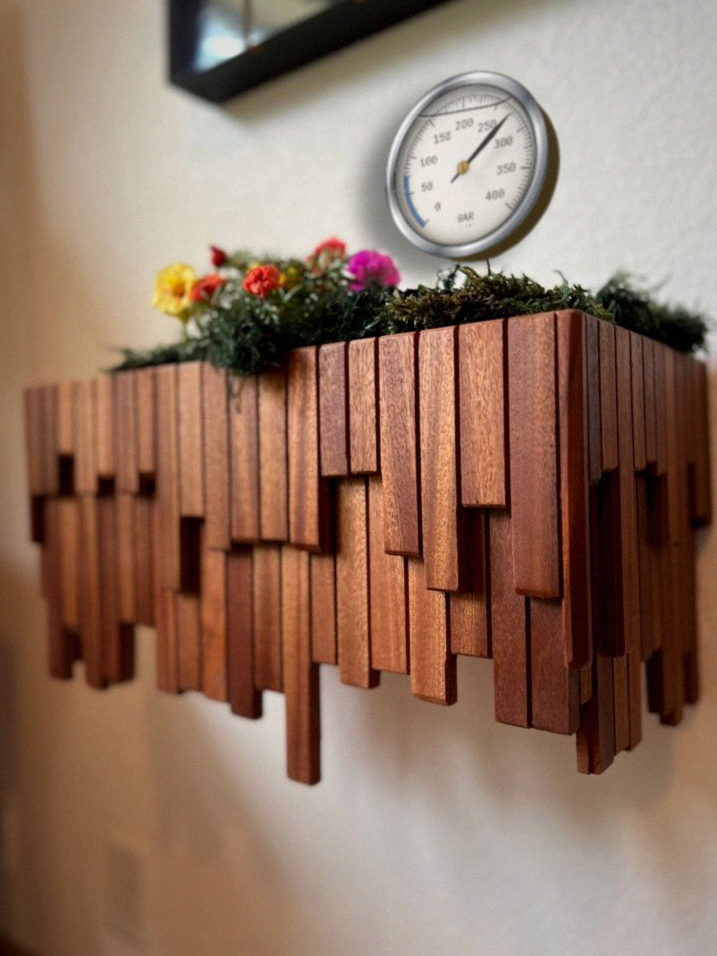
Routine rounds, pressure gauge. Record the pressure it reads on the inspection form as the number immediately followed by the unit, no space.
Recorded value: 275bar
